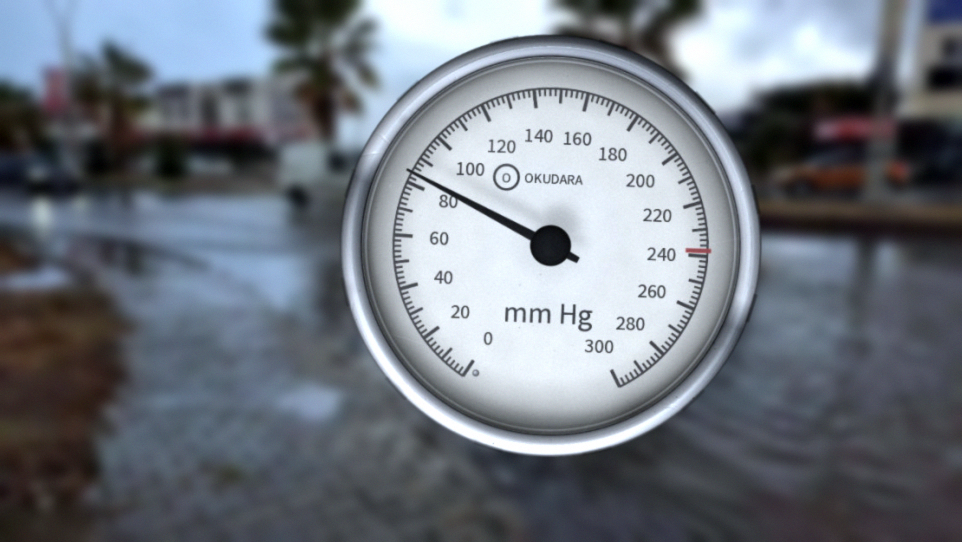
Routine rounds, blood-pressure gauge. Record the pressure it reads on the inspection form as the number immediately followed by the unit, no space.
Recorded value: 84mmHg
